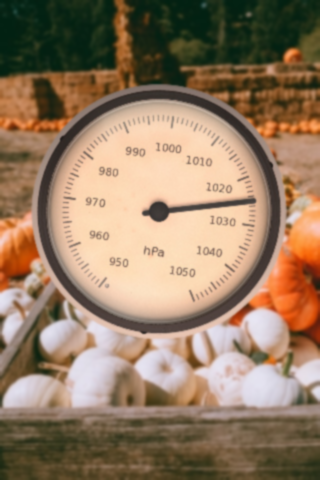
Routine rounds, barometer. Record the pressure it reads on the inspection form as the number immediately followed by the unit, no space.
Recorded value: 1025hPa
